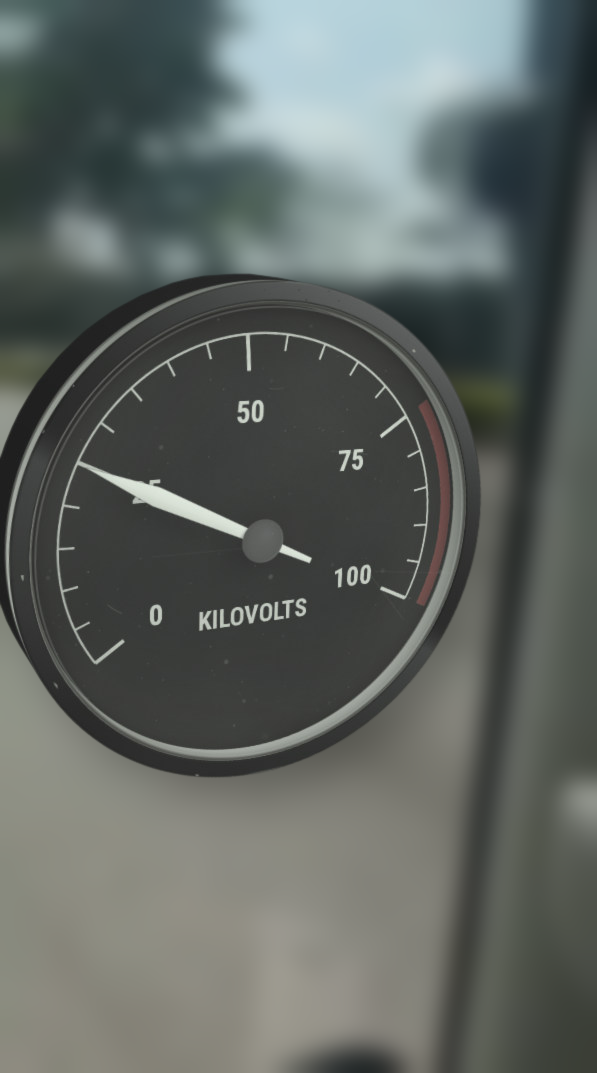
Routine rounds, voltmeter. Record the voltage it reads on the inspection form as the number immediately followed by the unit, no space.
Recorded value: 25kV
